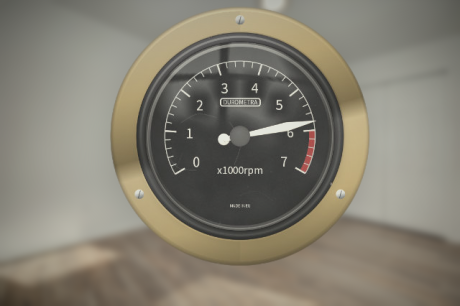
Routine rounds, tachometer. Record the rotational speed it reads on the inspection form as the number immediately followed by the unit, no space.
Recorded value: 5800rpm
